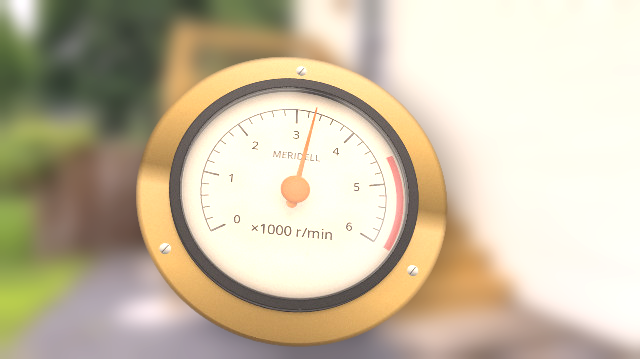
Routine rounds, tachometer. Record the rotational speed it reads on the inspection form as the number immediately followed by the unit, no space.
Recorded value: 3300rpm
